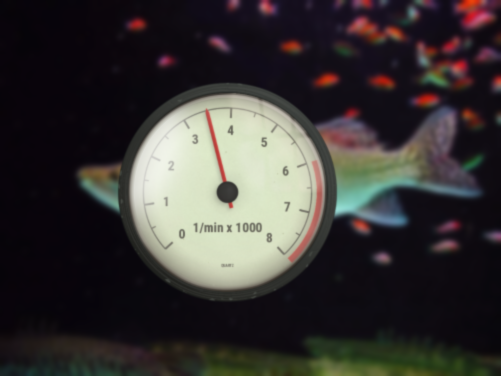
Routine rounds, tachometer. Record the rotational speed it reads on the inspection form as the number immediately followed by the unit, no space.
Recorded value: 3500rpm
